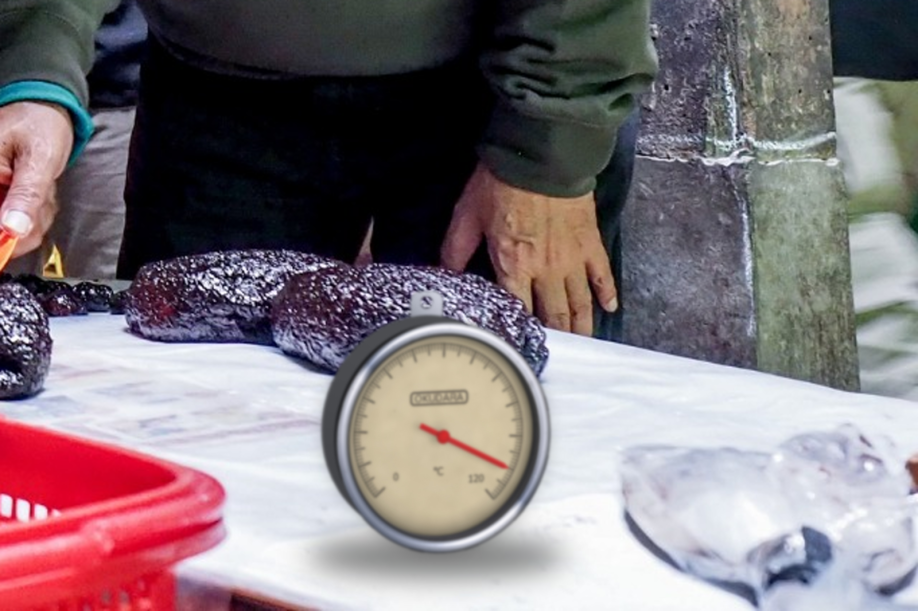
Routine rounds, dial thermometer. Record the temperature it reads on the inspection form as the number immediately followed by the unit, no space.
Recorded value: 110°C
